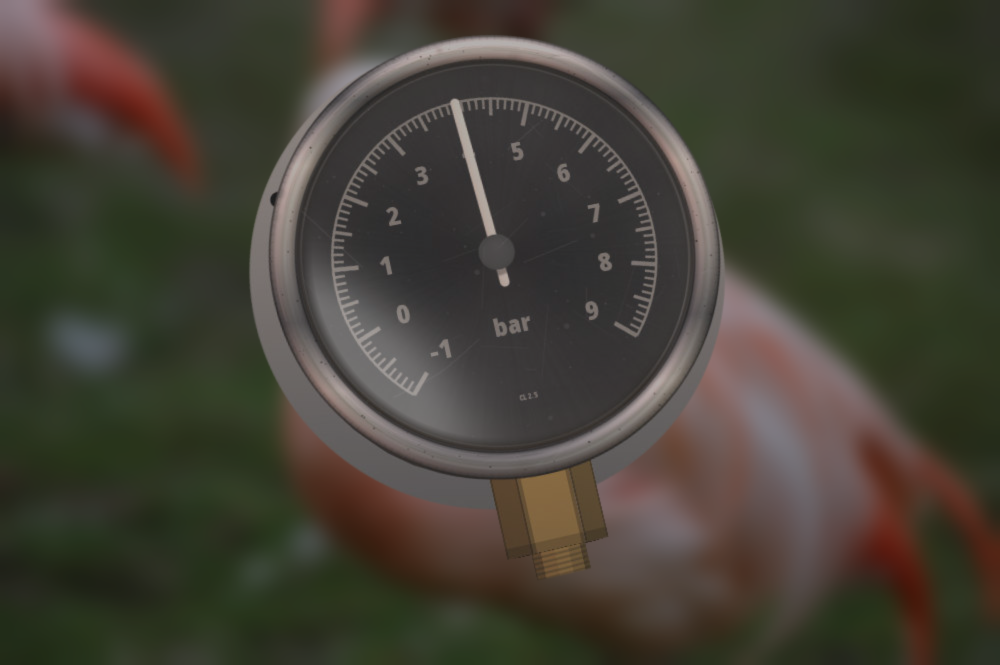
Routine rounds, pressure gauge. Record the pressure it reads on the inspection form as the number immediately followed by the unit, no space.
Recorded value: 4bar
